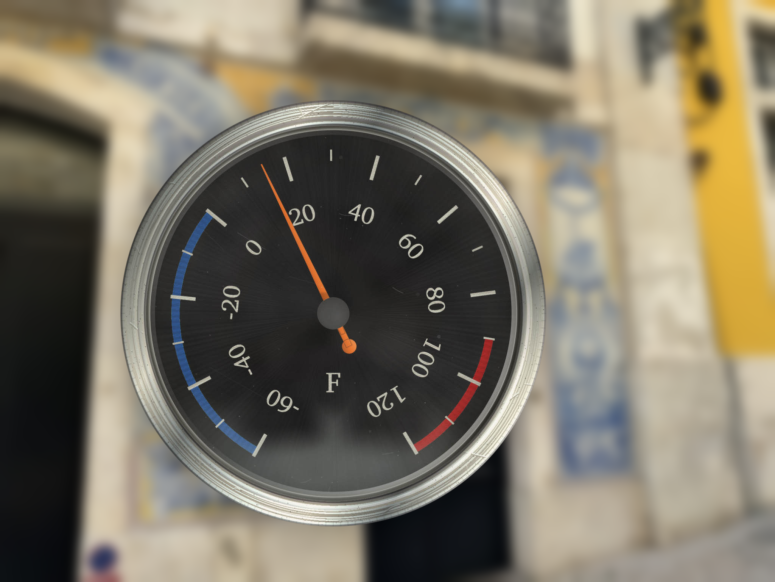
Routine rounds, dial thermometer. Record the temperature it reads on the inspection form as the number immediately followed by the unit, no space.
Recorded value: 15°F
